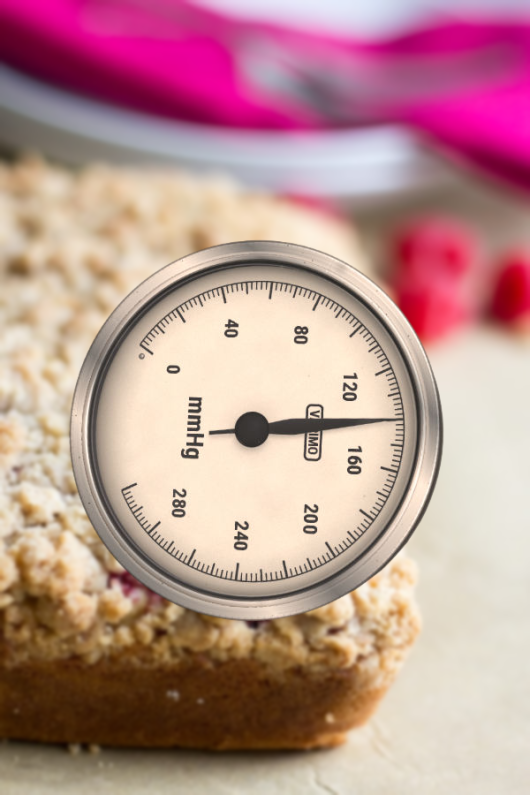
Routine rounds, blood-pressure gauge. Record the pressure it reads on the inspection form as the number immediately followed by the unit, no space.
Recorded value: 140mmHg
